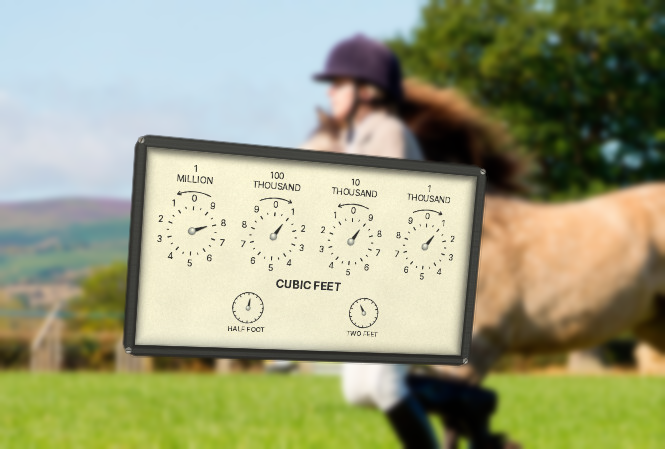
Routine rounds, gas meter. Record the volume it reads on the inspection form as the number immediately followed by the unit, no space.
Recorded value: 809100ft³
